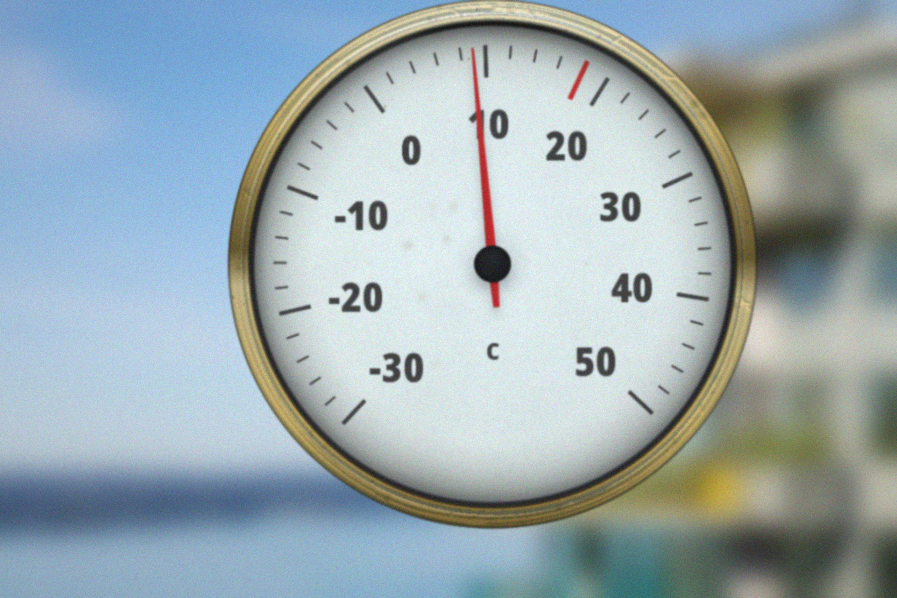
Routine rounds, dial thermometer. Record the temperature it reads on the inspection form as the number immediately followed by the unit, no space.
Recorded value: 9°C
